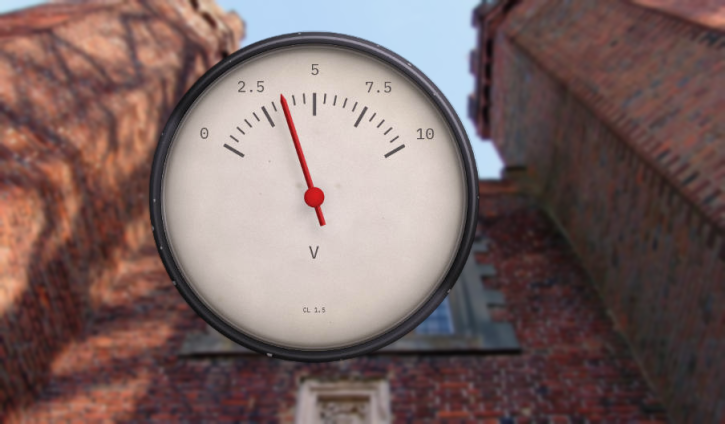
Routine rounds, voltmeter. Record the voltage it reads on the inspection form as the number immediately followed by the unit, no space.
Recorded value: 3.5V
